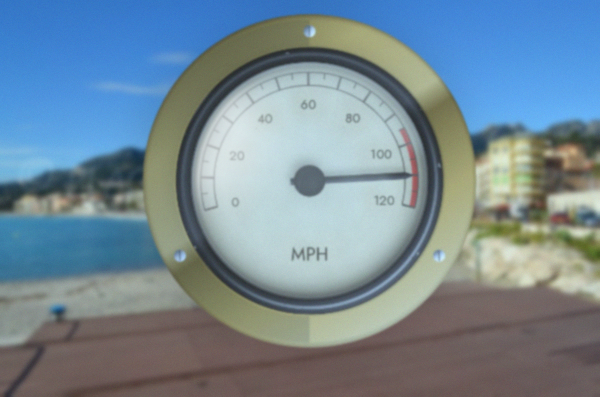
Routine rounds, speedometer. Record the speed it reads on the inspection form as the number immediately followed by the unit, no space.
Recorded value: 110mph
